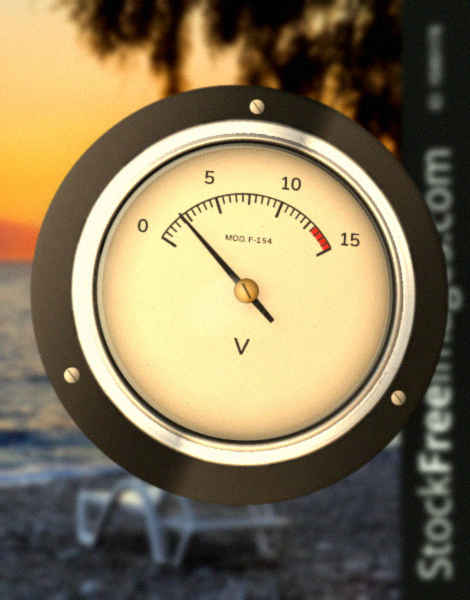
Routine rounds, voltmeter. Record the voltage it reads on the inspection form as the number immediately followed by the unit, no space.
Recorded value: 2V
